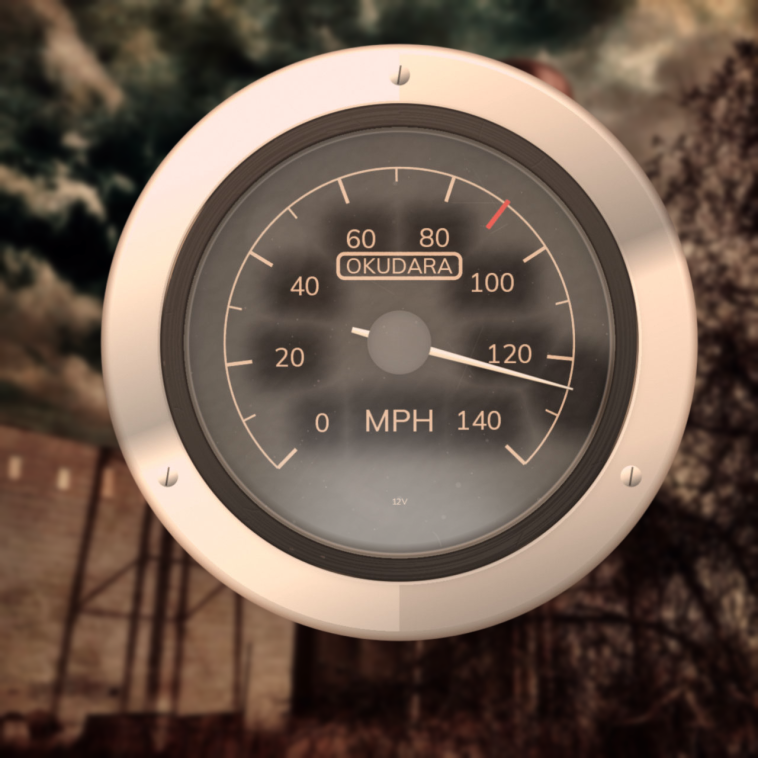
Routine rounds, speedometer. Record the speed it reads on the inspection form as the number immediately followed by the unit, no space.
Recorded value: 125mph
